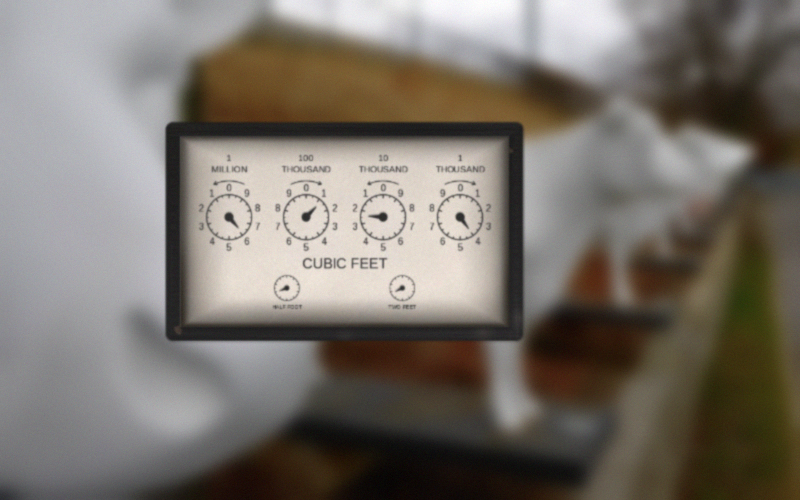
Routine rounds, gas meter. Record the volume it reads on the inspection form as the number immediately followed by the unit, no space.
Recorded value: 612400ft³
